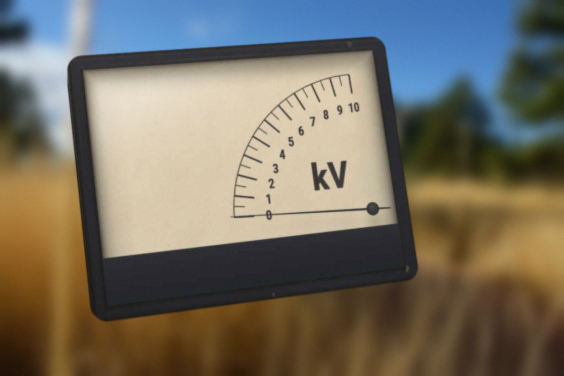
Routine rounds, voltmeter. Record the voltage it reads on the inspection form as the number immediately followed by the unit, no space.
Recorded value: 0kV
